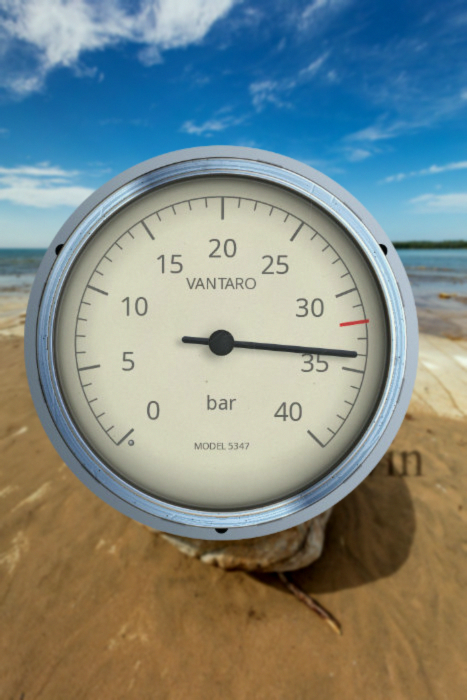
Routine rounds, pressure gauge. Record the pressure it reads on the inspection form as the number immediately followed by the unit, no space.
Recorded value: 34bar
